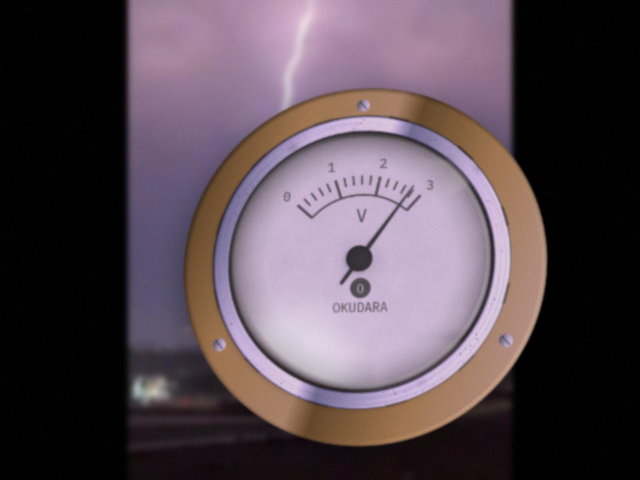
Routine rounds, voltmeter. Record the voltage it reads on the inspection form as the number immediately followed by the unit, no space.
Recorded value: 2.8V
